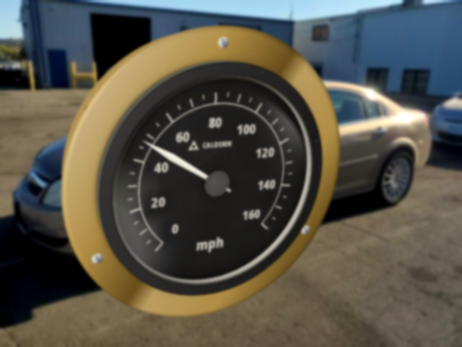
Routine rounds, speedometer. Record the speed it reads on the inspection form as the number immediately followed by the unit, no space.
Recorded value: 47.5mph
